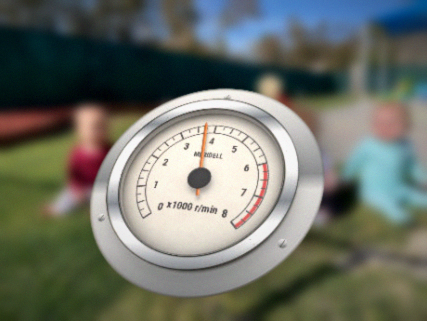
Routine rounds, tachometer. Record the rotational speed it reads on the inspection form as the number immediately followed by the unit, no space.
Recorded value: 3750rpm
